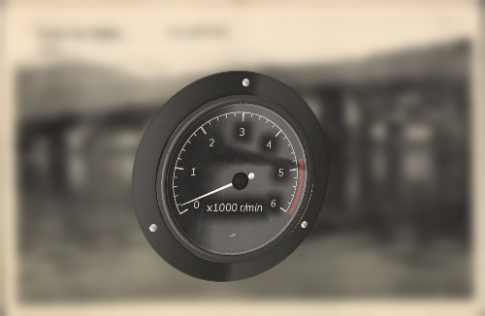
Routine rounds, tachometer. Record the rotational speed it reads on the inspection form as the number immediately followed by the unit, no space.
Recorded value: 200rpm
